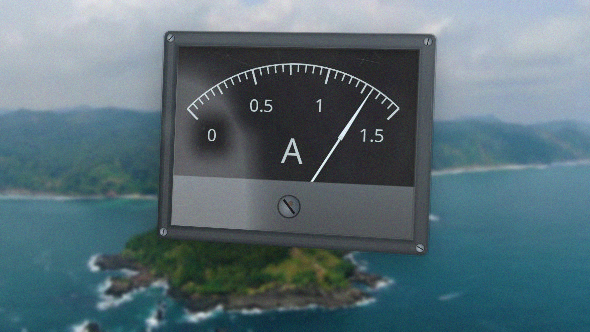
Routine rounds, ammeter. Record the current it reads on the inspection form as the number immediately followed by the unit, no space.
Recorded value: 1.3A
